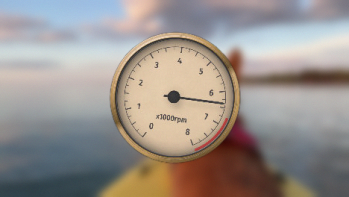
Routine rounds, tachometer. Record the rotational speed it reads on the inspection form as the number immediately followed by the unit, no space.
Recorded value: 6375rpm
